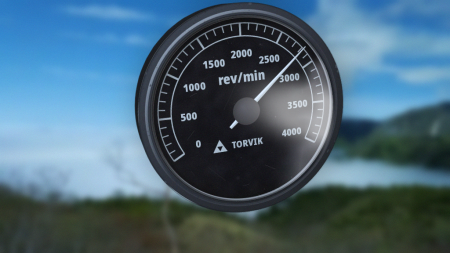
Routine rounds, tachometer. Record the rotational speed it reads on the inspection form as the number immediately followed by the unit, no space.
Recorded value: 2800rpm
